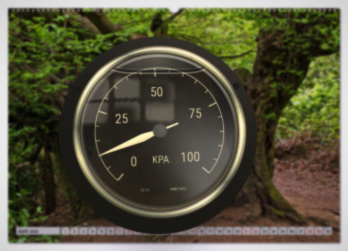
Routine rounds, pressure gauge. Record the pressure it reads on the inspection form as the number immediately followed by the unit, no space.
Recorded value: 10kPa
